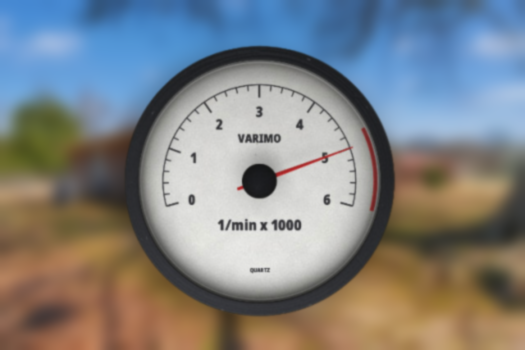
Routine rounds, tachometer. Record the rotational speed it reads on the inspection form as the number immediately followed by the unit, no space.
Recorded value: 5000rpm
